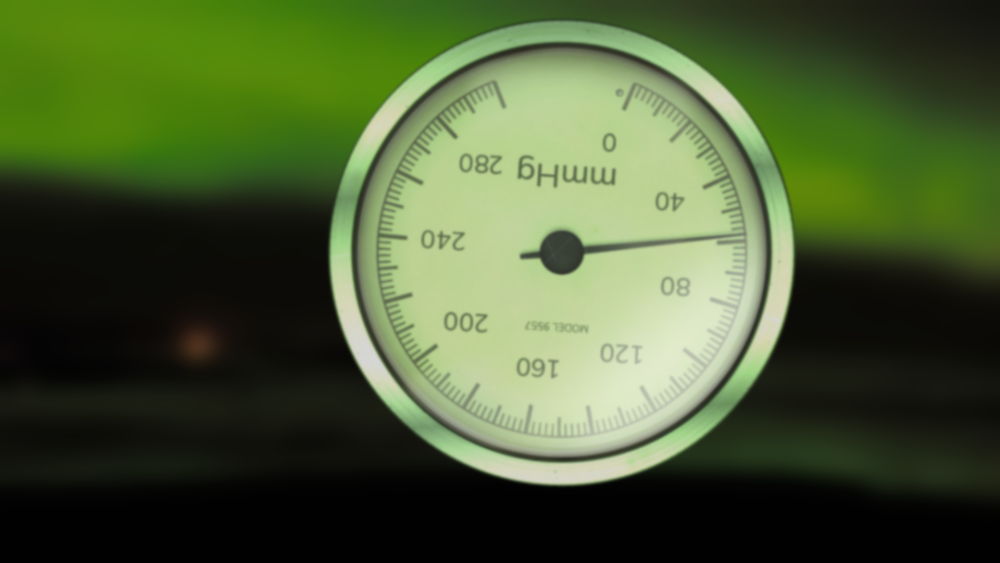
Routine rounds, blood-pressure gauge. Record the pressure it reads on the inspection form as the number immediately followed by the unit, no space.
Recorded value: 58mmHg
